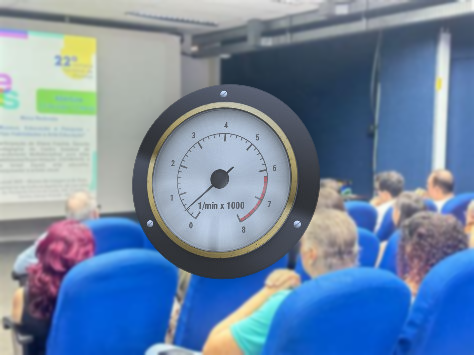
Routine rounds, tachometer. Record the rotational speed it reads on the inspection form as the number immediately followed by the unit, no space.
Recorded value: 400rpm
